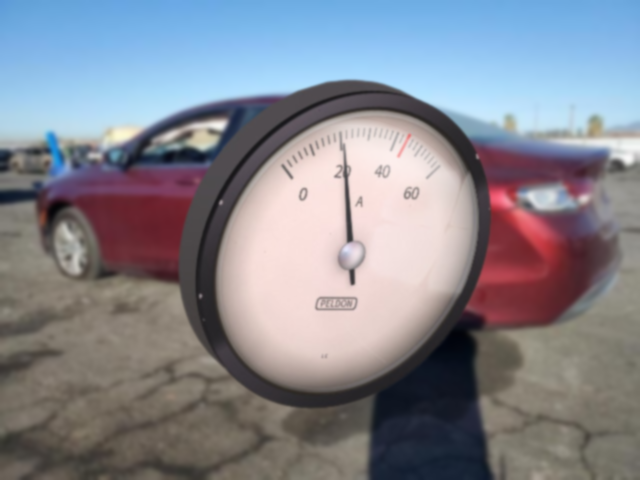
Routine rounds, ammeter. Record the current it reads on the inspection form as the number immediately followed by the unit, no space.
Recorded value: 20A
